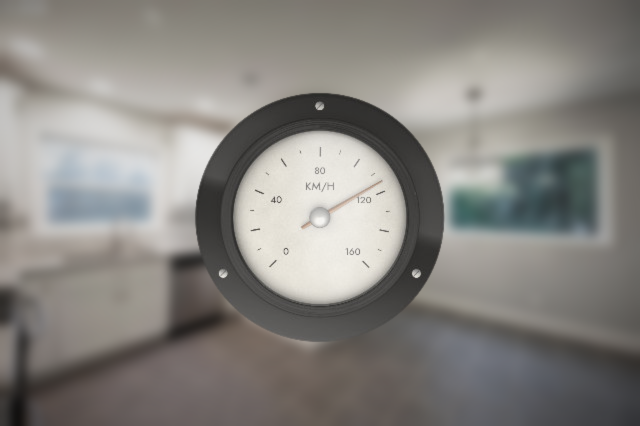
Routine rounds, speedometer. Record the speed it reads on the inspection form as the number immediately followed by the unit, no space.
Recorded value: 115km/h
